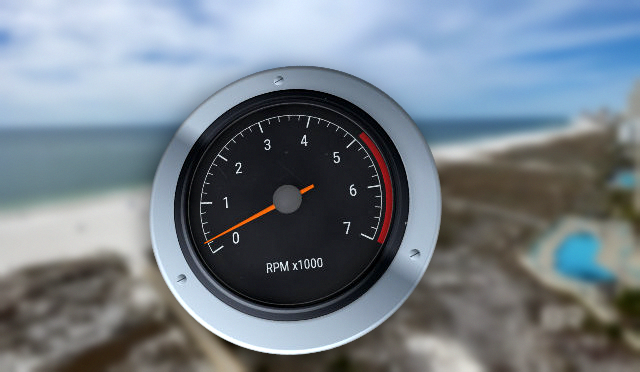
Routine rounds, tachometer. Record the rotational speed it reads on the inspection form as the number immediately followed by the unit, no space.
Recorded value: 200rpm
